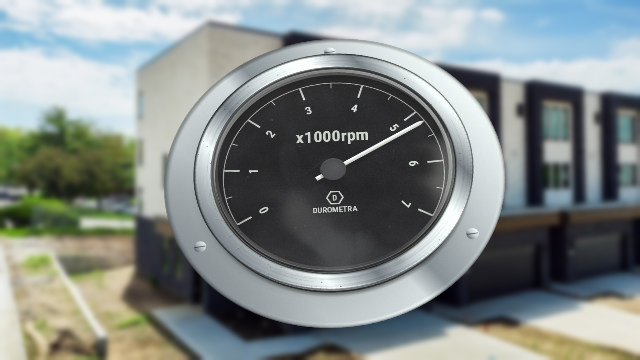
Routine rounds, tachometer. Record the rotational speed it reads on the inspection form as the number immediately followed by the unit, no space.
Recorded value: 5250rpm
